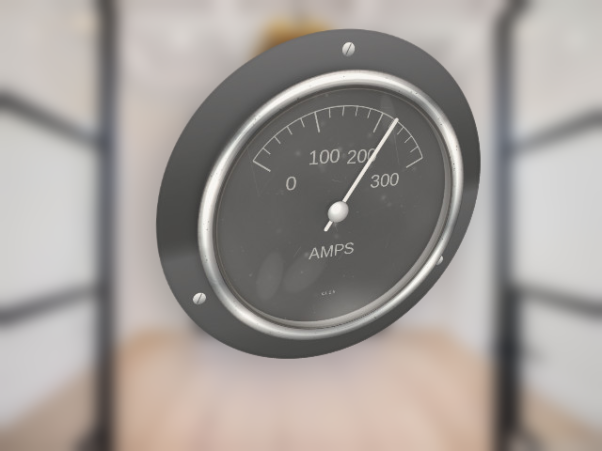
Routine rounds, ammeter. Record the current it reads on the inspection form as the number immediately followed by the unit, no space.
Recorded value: 220A
